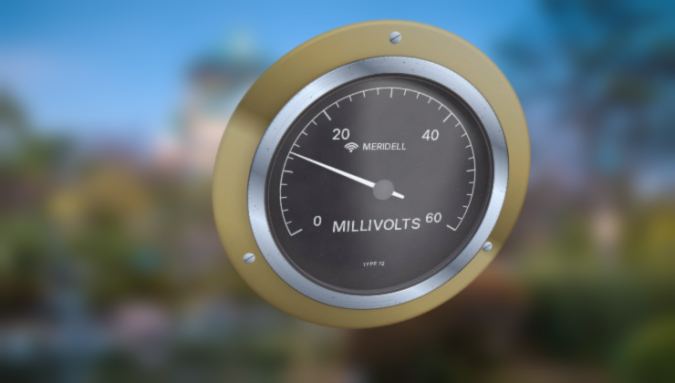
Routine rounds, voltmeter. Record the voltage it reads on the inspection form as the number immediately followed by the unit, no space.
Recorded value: 13mV
